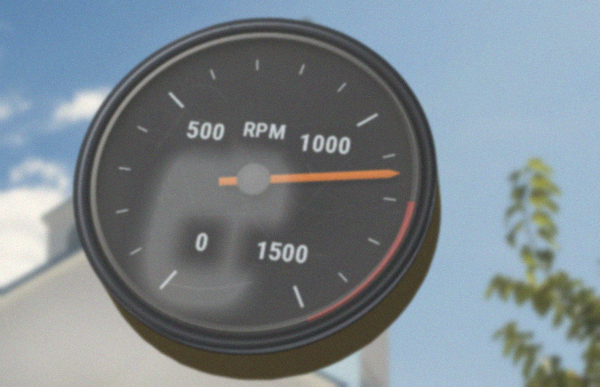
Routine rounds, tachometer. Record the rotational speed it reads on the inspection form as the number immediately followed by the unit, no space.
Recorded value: 1150rpm
